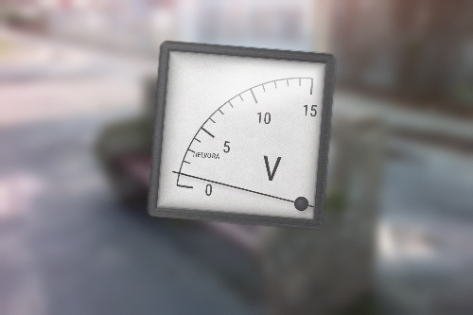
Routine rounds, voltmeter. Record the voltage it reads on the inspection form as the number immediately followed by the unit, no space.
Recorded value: 1V
